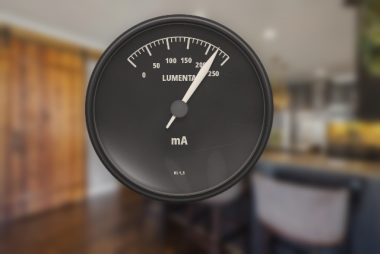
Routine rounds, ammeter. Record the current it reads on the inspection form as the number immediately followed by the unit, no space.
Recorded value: 220mA
